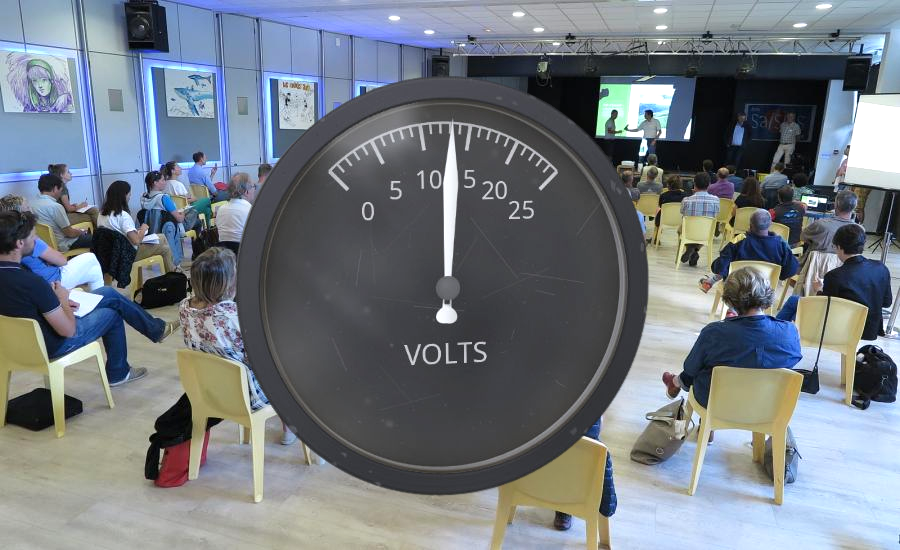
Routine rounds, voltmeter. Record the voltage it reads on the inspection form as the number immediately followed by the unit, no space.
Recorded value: 13V
